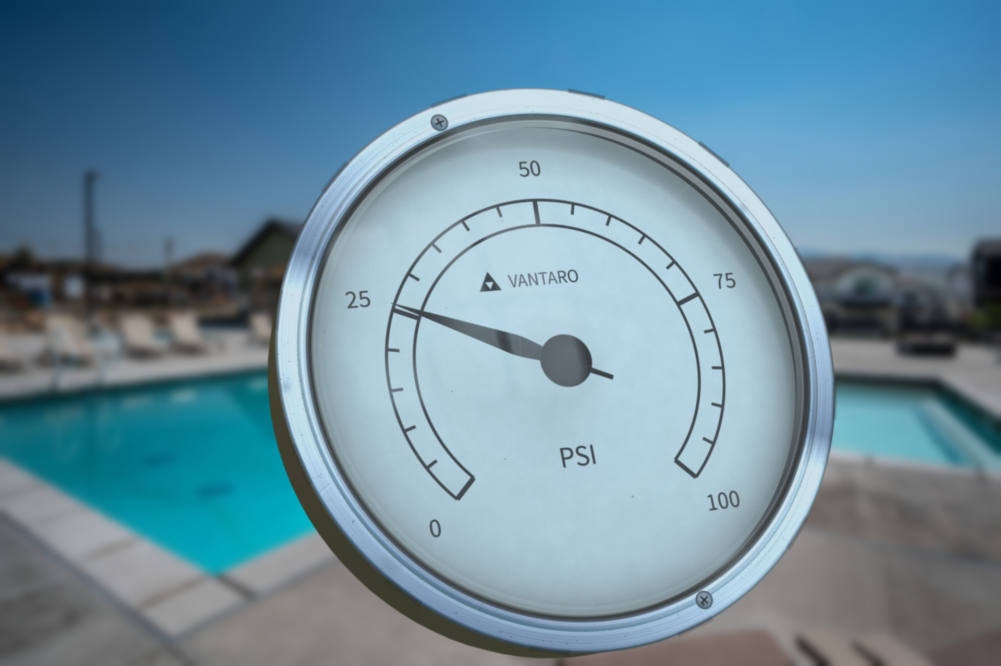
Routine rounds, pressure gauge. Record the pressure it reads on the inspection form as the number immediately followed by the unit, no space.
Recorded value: 25psi
